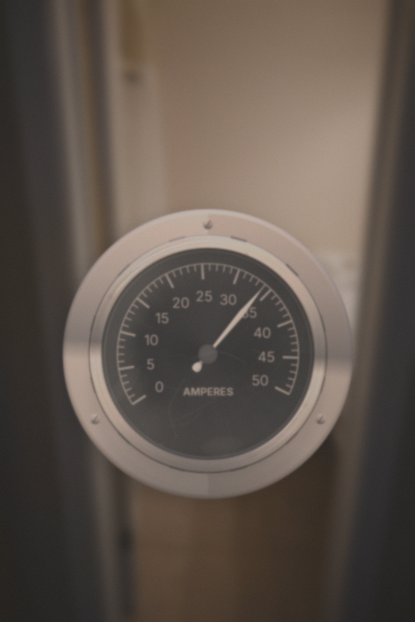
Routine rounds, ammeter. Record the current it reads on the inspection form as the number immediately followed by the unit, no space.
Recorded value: 34A
